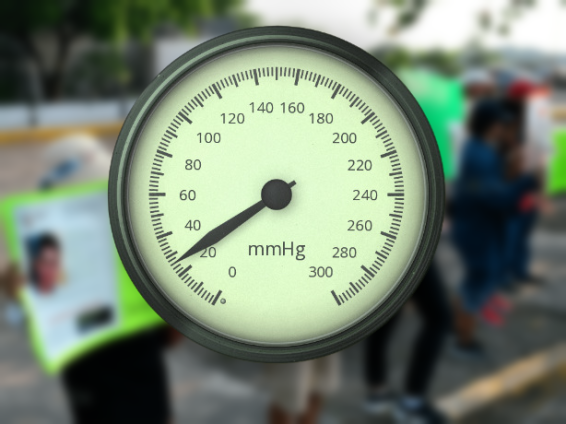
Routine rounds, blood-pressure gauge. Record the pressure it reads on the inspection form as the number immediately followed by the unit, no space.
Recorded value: 26mmHg
